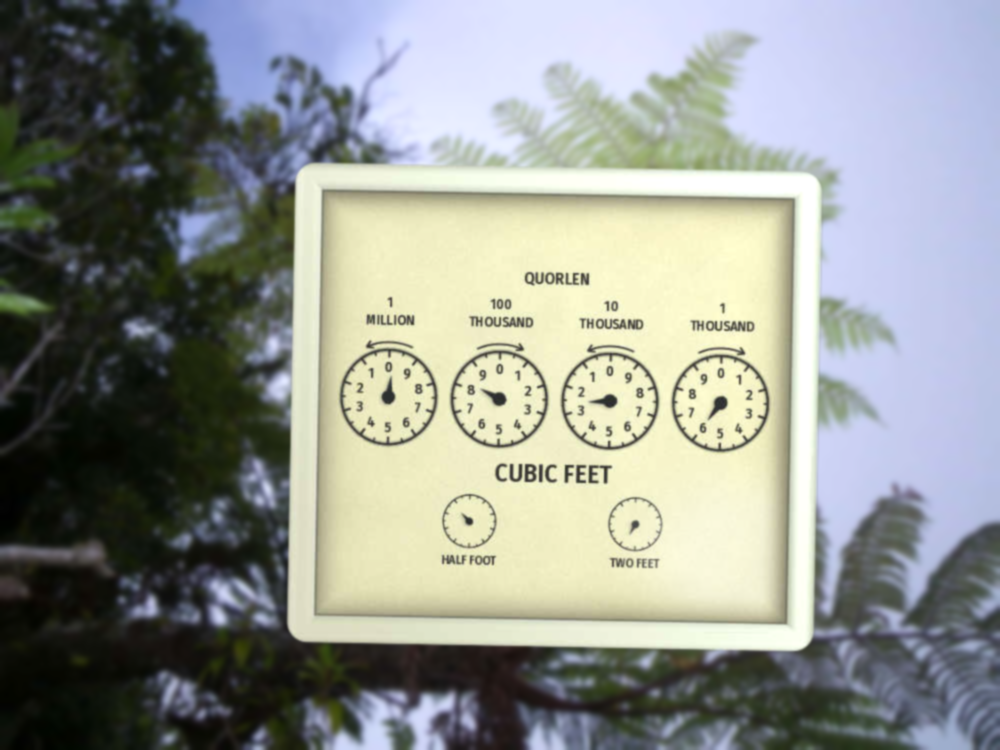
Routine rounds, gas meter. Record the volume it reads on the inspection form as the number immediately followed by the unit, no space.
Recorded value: 982600ft³
